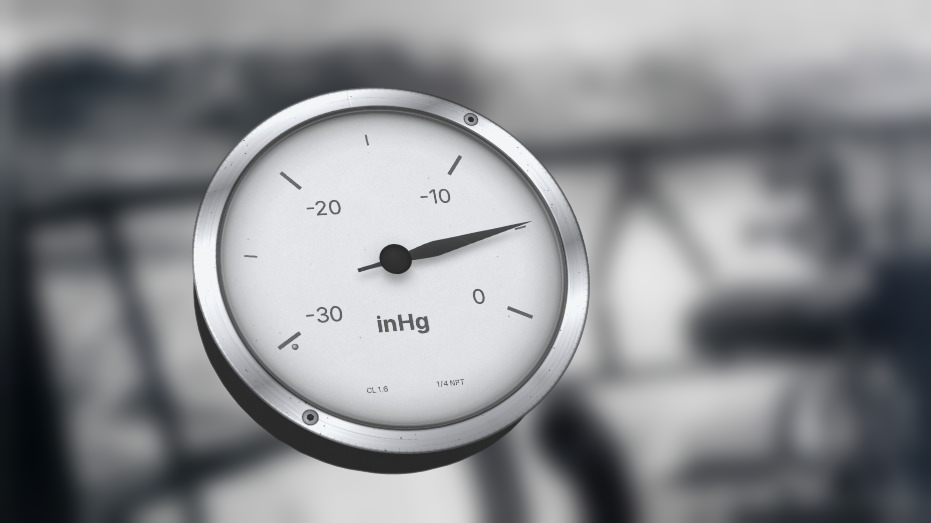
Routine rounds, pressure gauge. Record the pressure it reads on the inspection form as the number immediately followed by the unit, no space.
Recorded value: -5inHg
